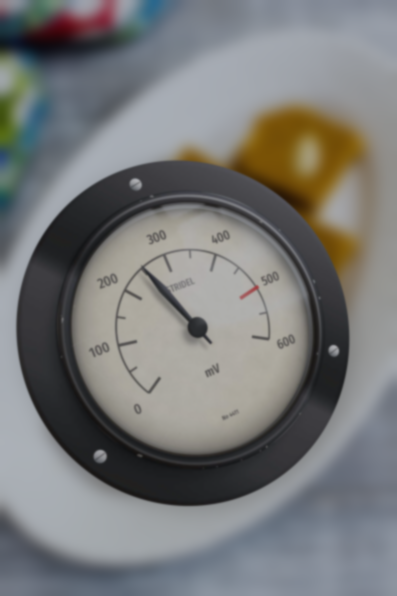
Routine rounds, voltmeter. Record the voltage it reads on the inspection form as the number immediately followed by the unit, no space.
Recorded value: 250mV
